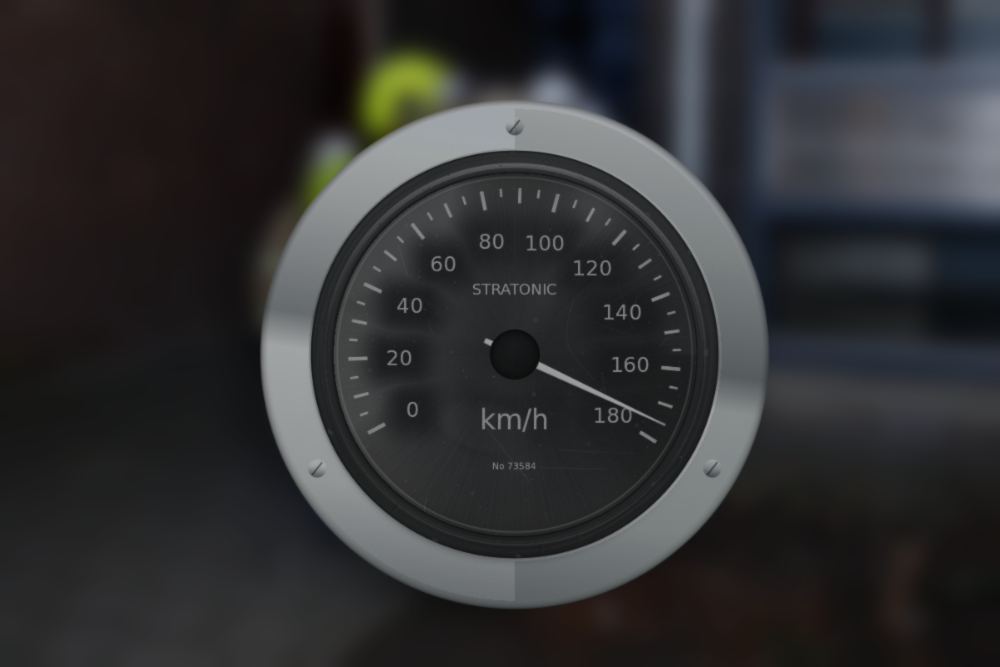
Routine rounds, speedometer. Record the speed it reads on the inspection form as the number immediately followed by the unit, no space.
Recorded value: 175km/h
